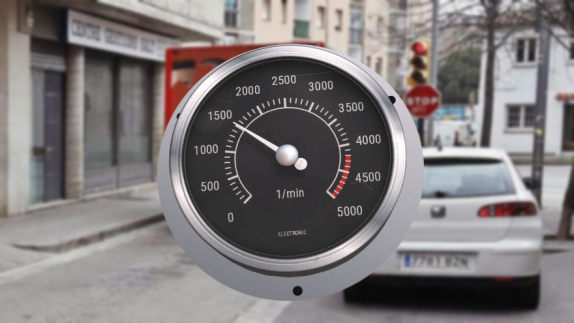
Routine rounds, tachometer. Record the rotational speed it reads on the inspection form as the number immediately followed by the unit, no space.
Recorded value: 1500rpm
